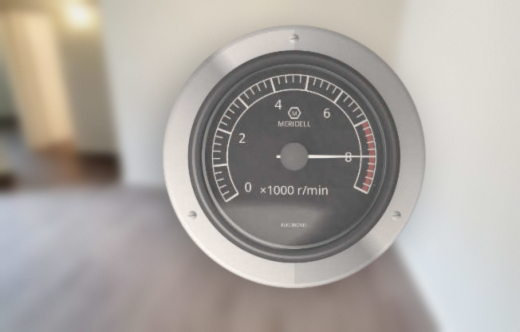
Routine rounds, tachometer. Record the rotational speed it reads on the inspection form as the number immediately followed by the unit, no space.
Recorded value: 8000rpm
